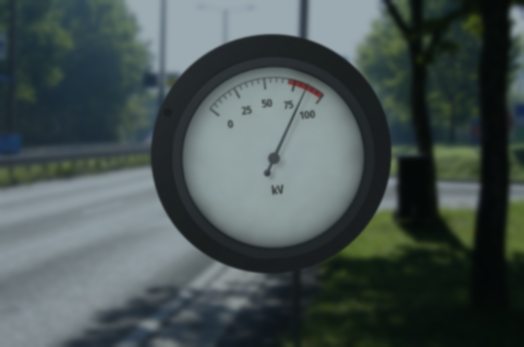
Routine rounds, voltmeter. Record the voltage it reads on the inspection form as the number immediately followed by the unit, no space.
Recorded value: 85kV
